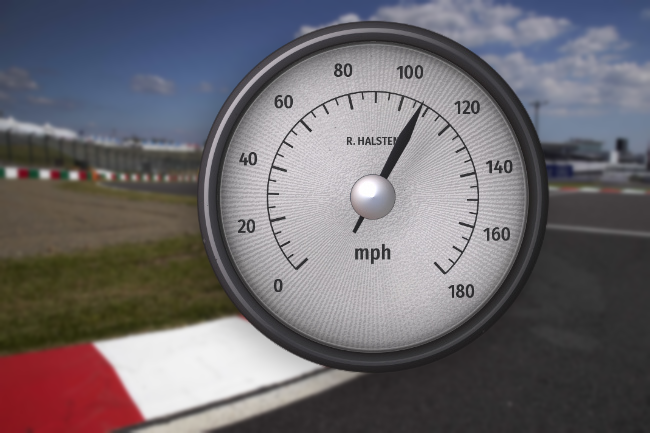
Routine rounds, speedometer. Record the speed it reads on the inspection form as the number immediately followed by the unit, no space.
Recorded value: 107.5mph
